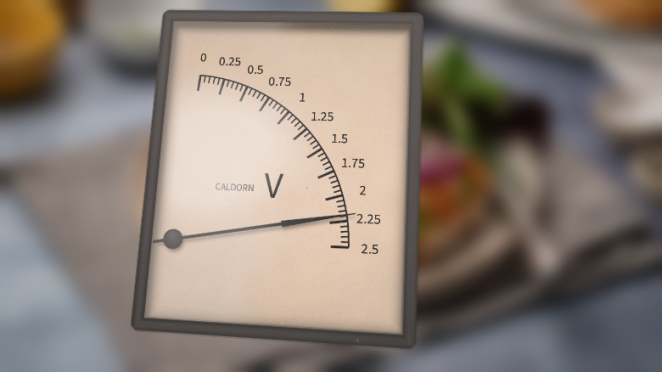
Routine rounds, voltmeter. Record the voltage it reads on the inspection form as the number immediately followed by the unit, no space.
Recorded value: 2.2V
